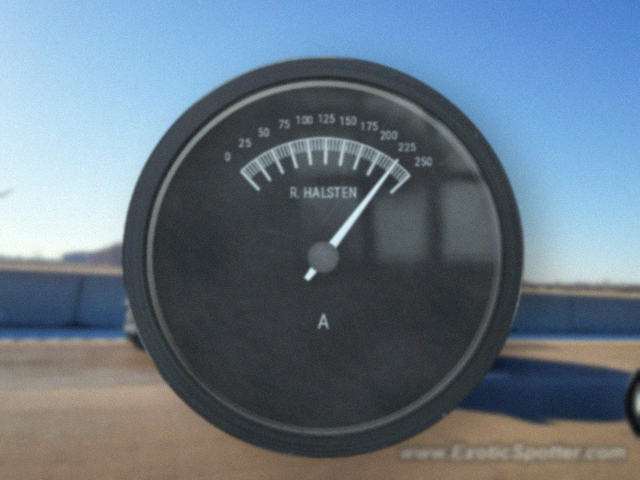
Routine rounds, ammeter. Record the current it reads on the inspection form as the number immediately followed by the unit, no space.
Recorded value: 225A
